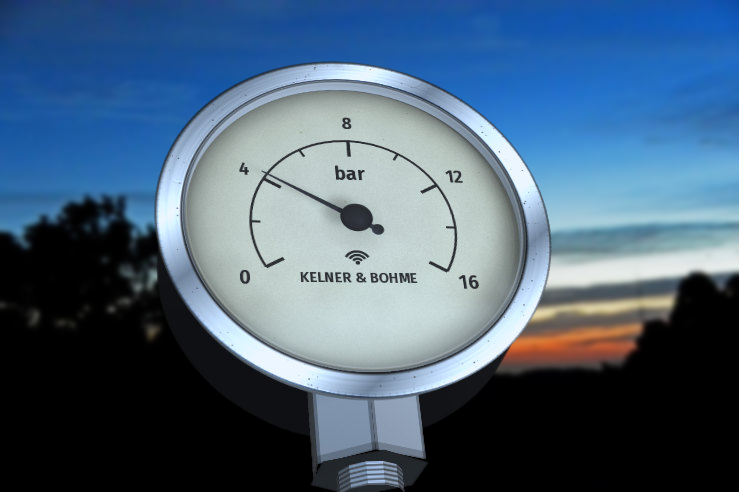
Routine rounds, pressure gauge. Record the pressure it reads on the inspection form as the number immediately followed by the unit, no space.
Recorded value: 4bar
